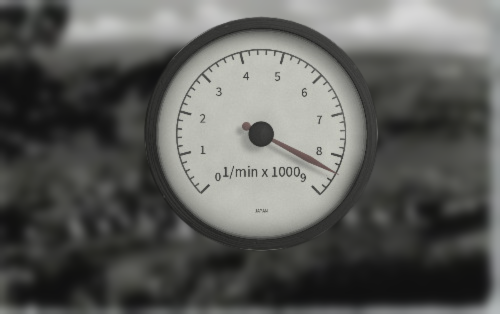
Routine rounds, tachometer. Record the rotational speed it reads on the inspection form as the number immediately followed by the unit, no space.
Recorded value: 8400rpm
